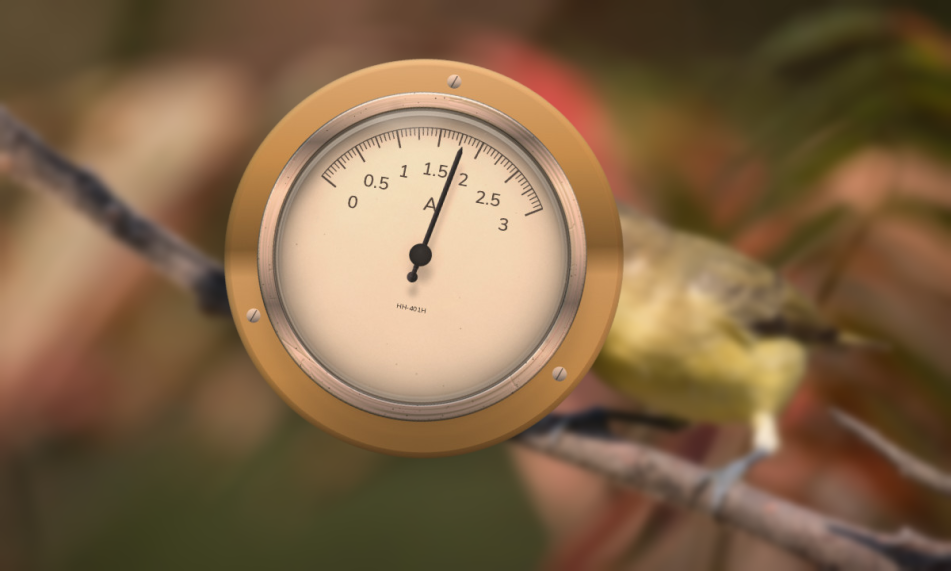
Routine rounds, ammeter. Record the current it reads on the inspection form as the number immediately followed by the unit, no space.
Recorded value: 1.8A
